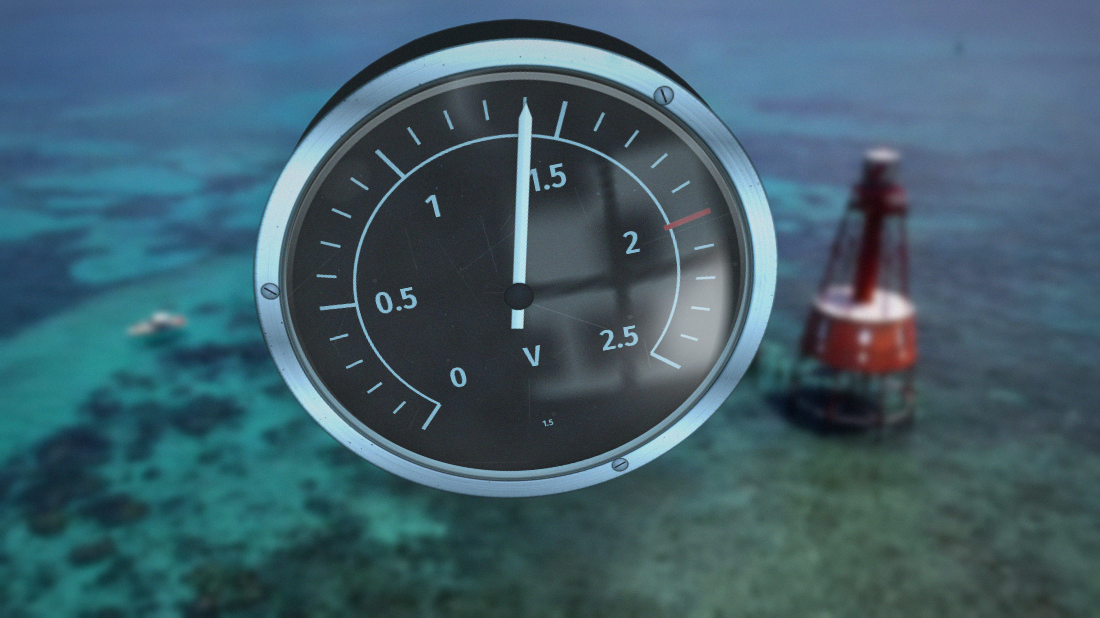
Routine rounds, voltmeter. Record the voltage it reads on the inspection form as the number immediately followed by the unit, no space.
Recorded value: 1.4V
